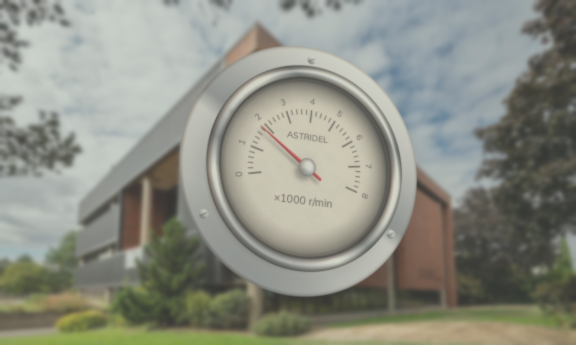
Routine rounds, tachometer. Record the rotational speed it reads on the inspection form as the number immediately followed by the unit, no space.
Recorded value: 1800rpm
